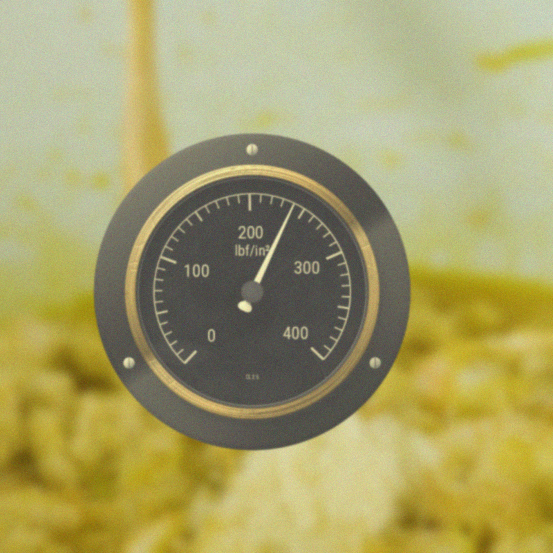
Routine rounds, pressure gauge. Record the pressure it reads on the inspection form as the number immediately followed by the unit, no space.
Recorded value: 240psi
